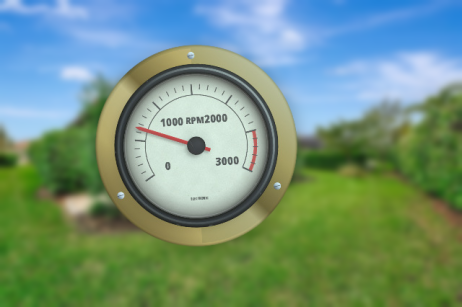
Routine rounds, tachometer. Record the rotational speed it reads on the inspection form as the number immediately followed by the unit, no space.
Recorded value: 650rpm
